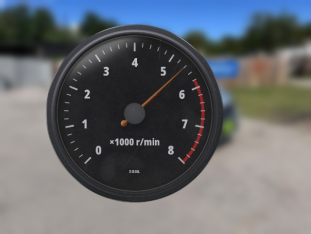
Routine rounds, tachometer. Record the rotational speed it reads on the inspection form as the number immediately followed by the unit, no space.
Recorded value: 5400rpm
